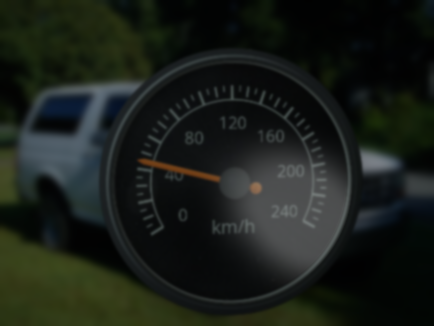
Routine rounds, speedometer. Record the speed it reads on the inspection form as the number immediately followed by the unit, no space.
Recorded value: 45km/h
